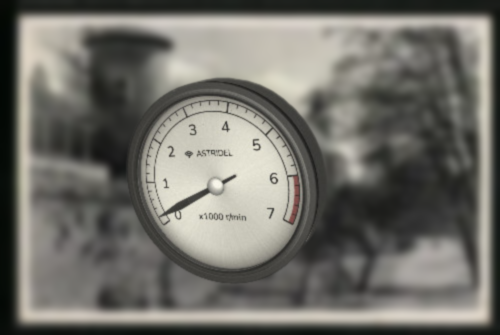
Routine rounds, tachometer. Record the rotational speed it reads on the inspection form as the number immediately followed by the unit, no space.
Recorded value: 200rpm
